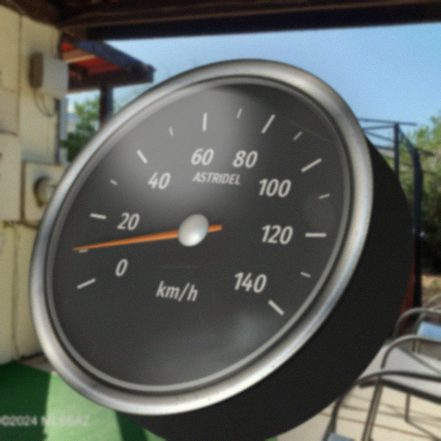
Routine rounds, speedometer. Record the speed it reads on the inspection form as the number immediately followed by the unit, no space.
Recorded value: 10km/h
